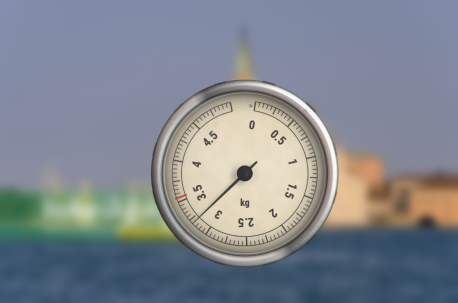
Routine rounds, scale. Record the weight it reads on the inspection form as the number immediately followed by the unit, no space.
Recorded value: 3.2kg
